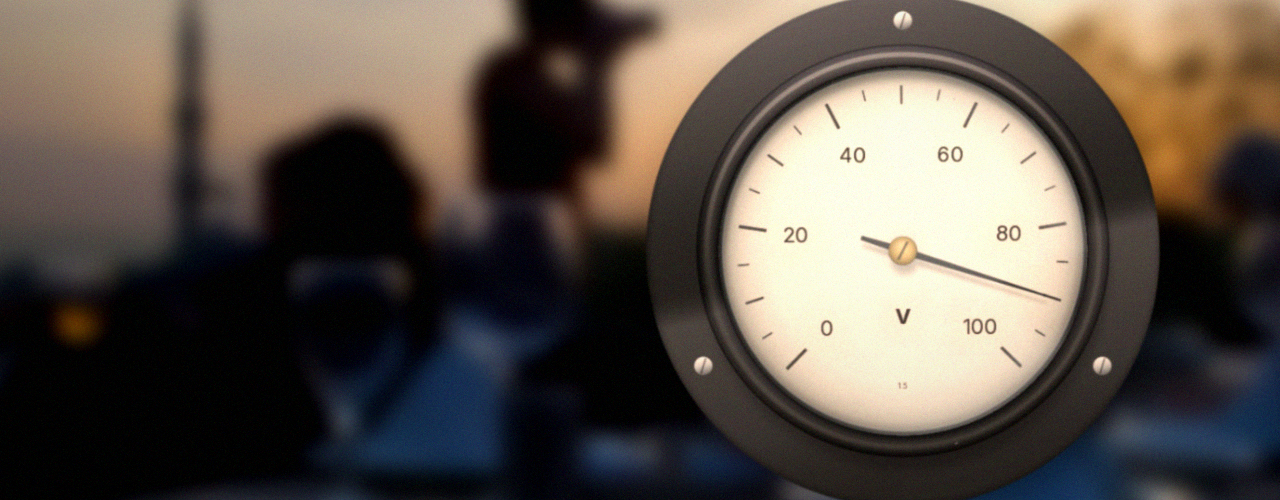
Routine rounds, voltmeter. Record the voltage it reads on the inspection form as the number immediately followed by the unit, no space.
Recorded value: 90V
